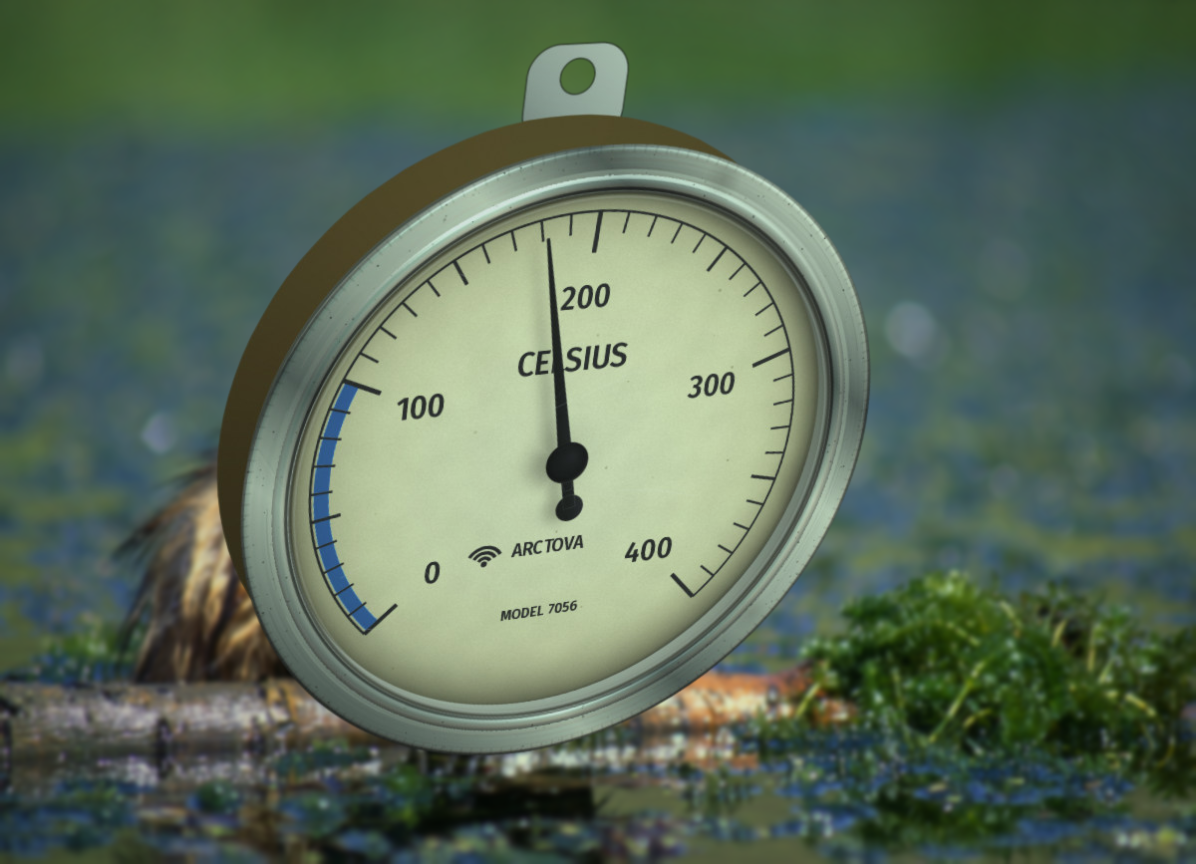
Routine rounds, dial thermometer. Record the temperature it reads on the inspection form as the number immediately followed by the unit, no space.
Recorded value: 180°C
